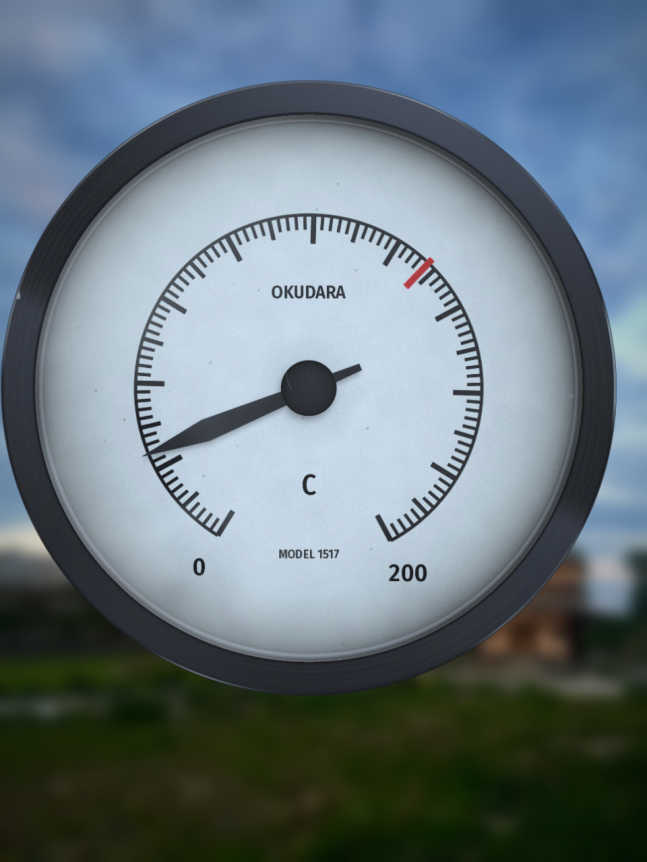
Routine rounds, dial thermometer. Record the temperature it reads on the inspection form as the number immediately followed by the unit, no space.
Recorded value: 24°C
